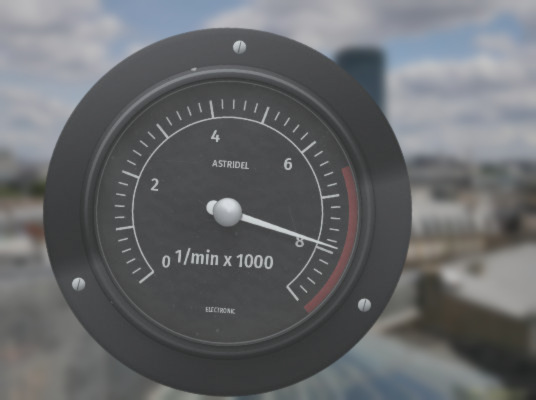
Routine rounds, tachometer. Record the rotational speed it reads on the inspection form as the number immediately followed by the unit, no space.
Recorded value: 7900rpm
